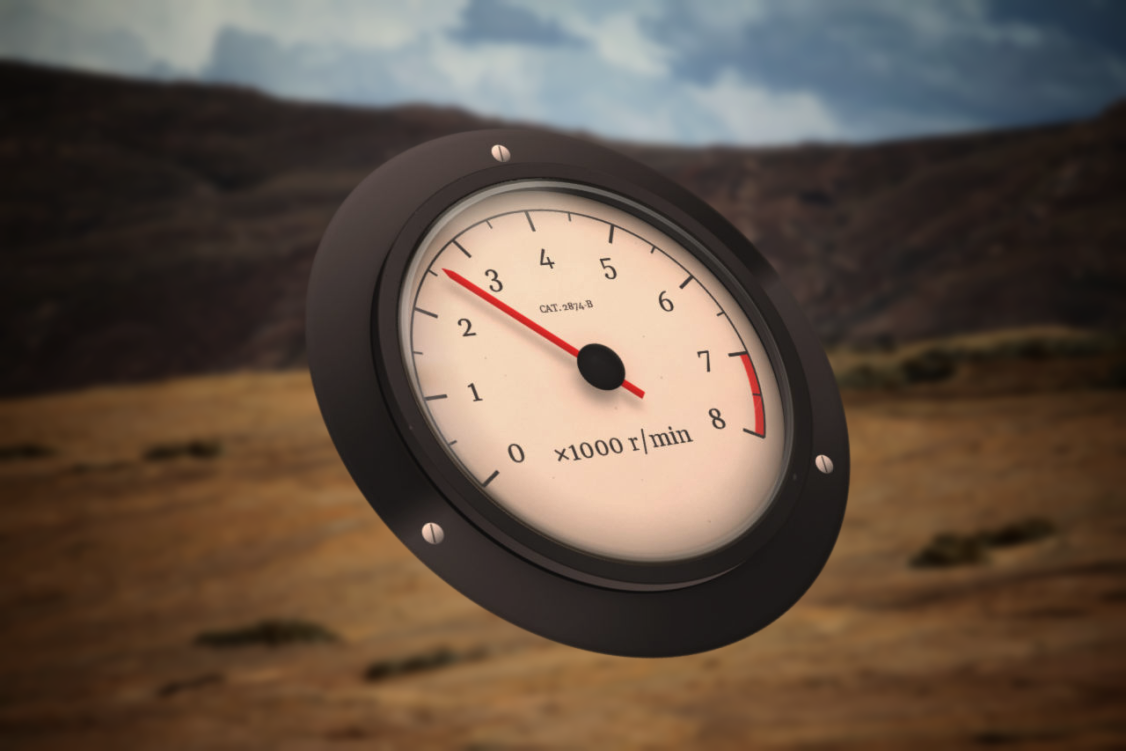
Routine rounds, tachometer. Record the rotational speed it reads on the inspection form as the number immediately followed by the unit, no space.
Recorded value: 2500rpm
